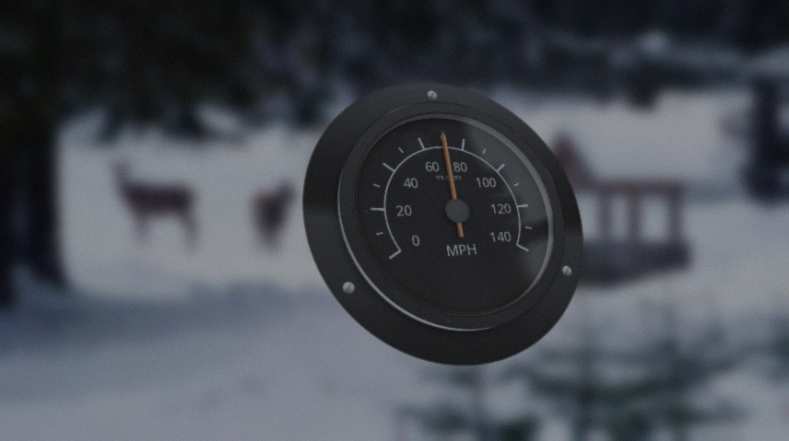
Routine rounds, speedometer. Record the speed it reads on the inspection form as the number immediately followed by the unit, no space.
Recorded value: 70mph
